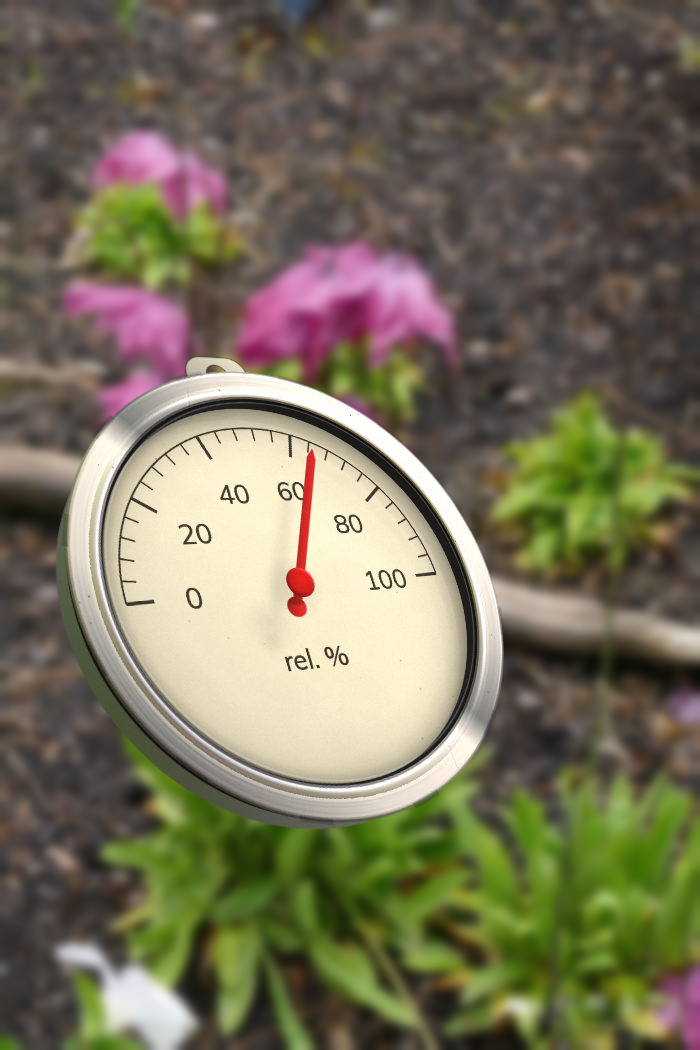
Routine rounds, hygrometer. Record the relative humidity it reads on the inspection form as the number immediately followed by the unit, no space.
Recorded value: 64%
